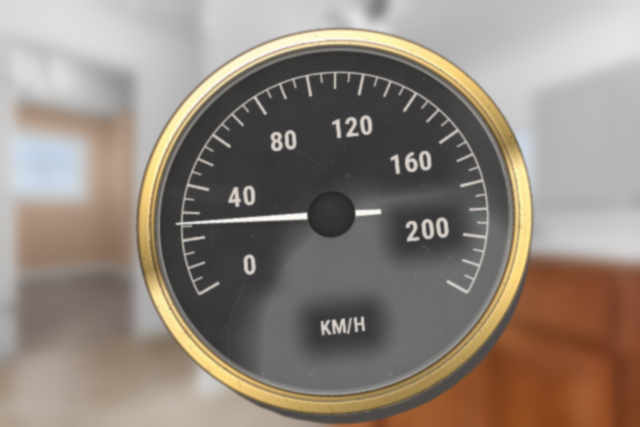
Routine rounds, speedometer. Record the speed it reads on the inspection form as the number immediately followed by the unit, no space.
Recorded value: 25km/h
